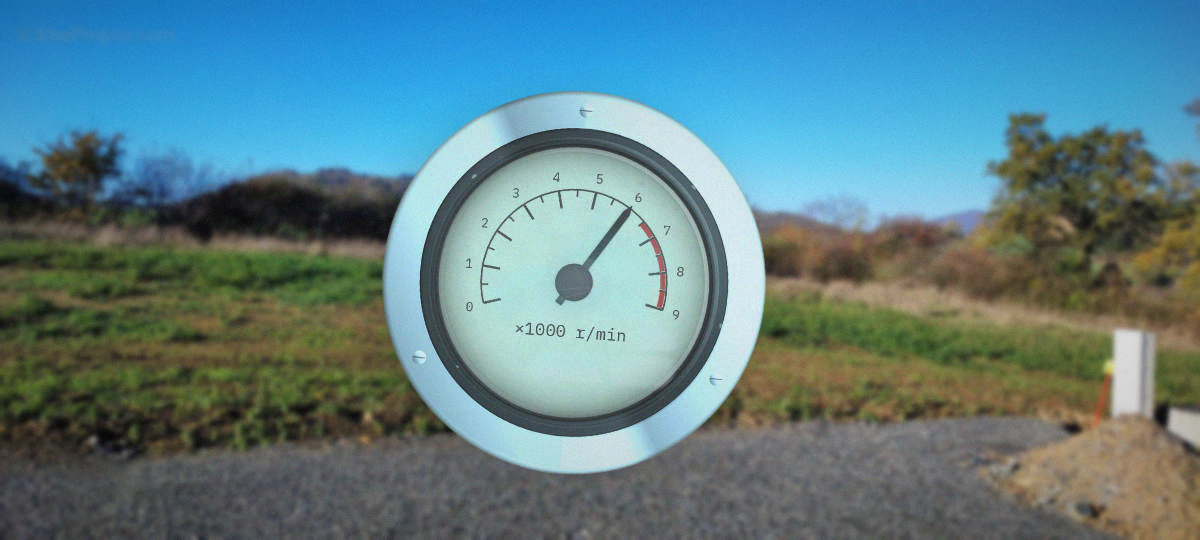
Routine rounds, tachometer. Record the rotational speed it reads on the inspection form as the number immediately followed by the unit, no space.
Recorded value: 6000rpm
